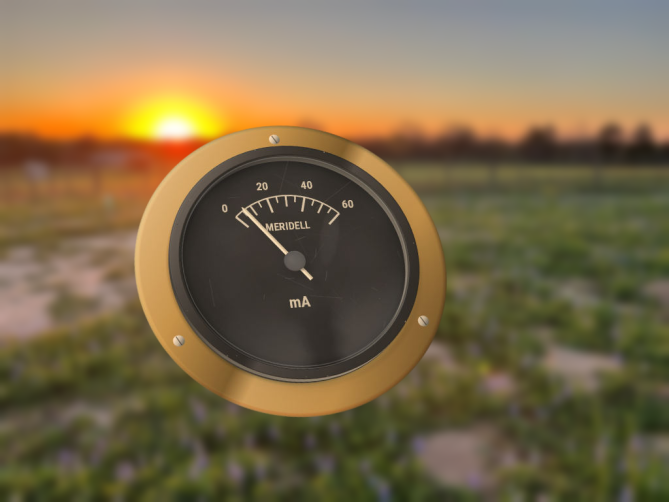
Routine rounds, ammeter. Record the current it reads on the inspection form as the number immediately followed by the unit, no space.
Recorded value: 5mA
